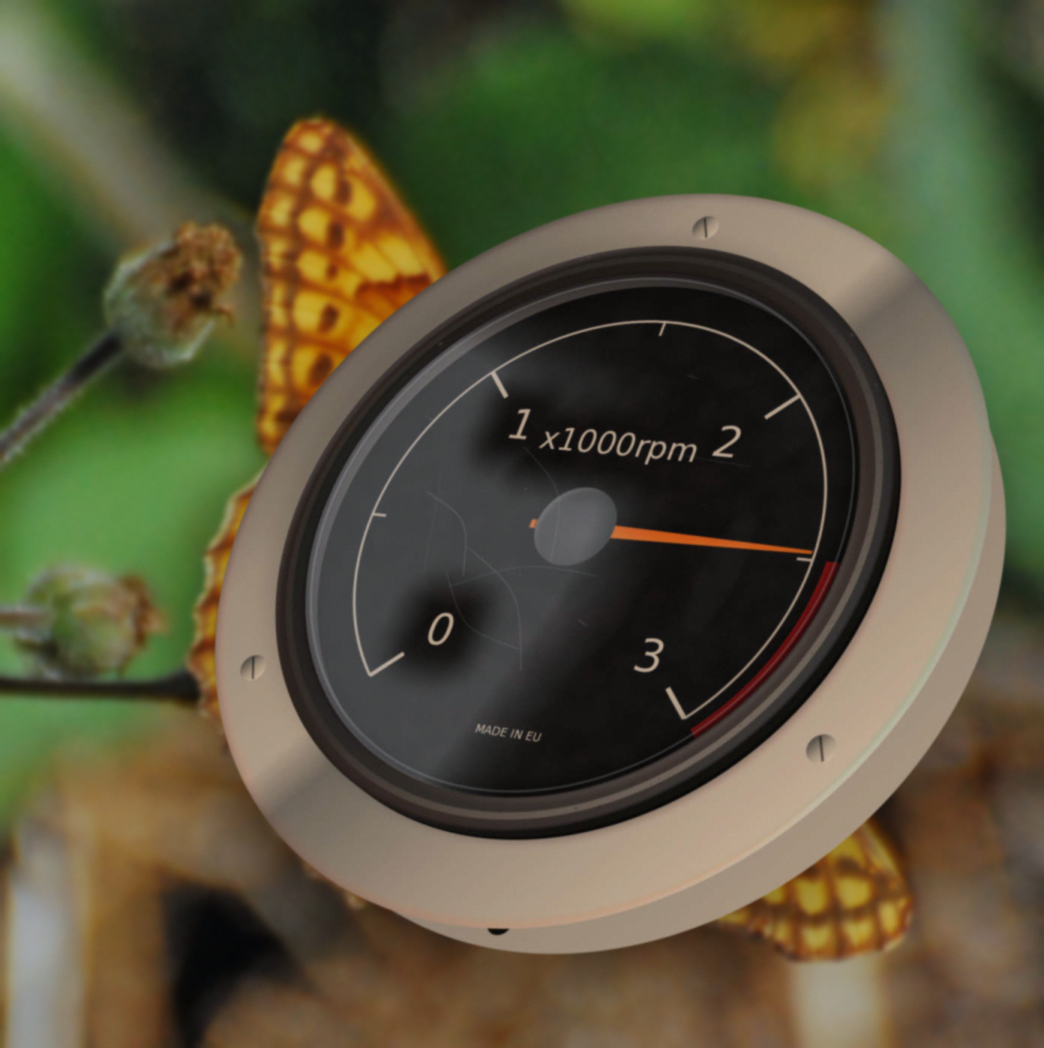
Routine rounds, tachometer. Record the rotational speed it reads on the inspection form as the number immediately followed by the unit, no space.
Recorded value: 2500rpm
